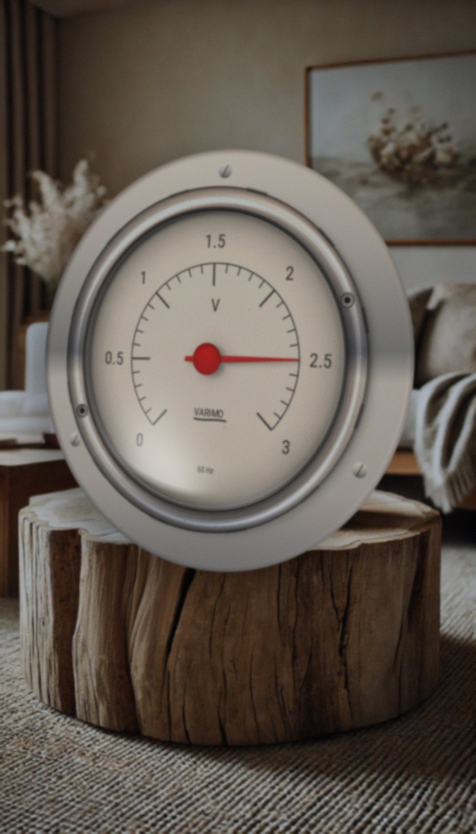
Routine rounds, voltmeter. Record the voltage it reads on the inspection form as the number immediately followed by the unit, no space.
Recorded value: 2.5V
